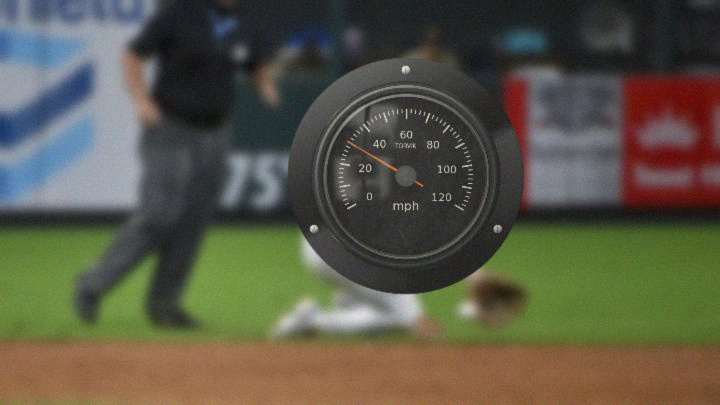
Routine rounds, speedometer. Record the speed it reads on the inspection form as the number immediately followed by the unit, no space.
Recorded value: 30mph
